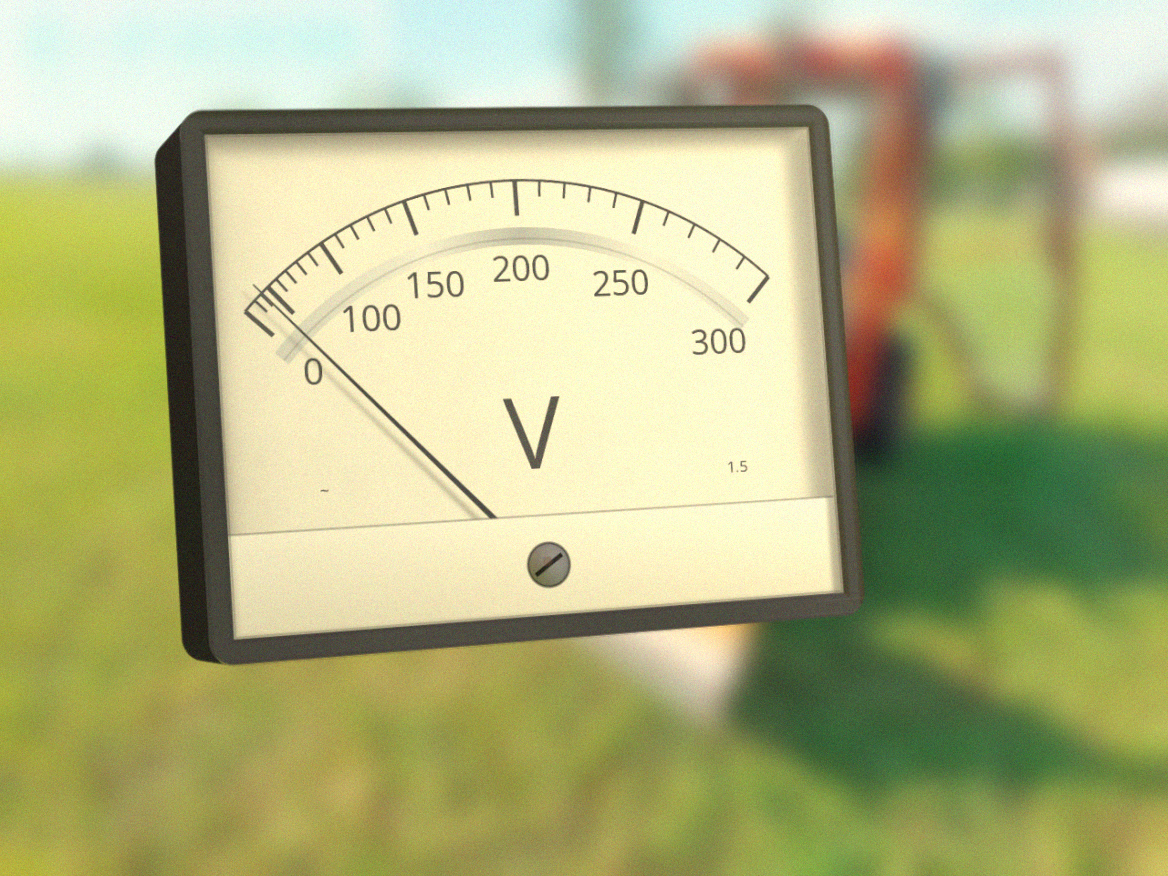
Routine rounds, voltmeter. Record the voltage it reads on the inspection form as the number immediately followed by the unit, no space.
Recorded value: 40V
